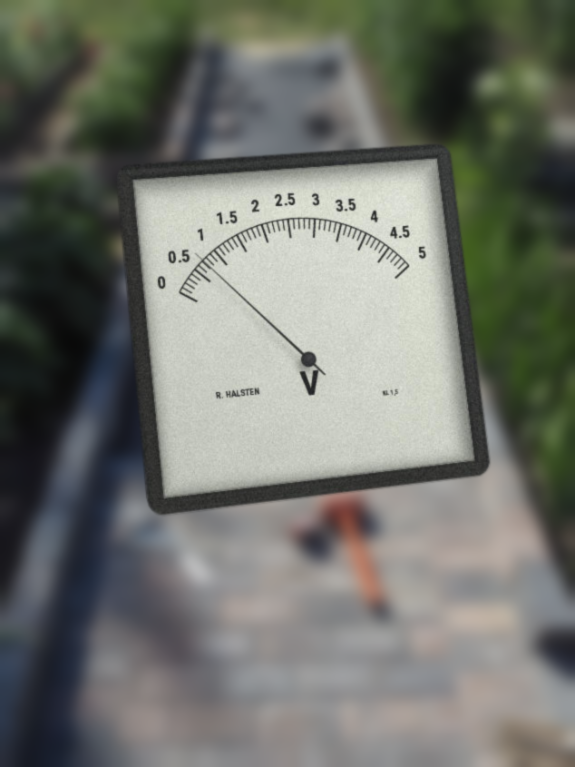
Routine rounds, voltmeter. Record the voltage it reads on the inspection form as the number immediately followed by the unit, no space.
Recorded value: 0.7V
